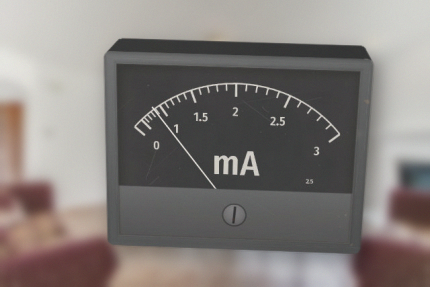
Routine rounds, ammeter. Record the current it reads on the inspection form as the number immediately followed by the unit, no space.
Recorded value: 0.9mA
